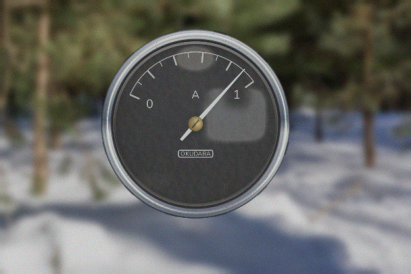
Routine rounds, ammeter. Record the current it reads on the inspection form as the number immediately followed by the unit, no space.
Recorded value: 0.9A
